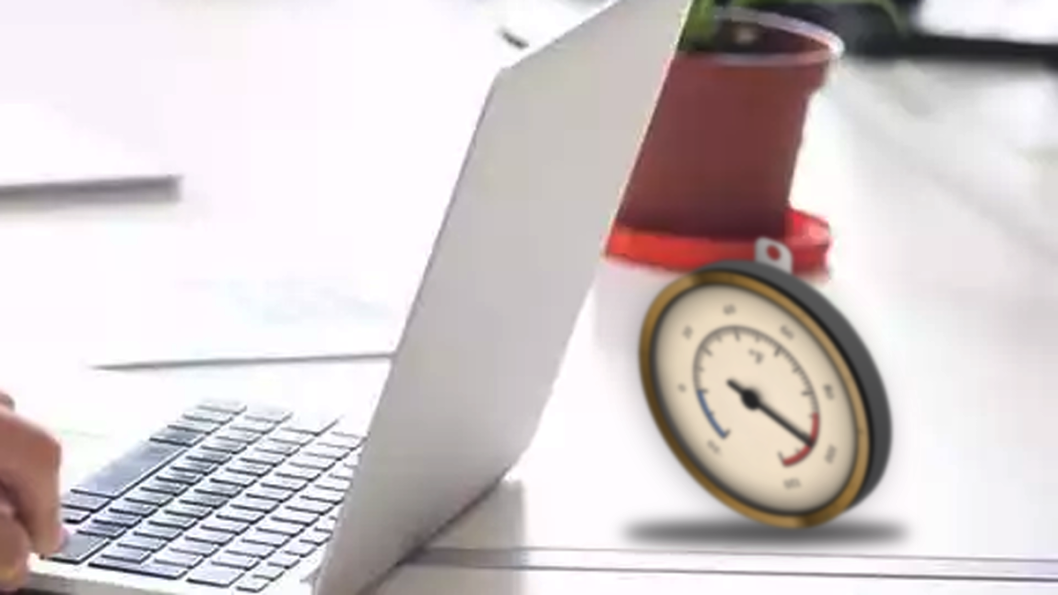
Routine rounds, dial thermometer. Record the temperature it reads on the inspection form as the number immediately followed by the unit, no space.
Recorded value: 100°F
